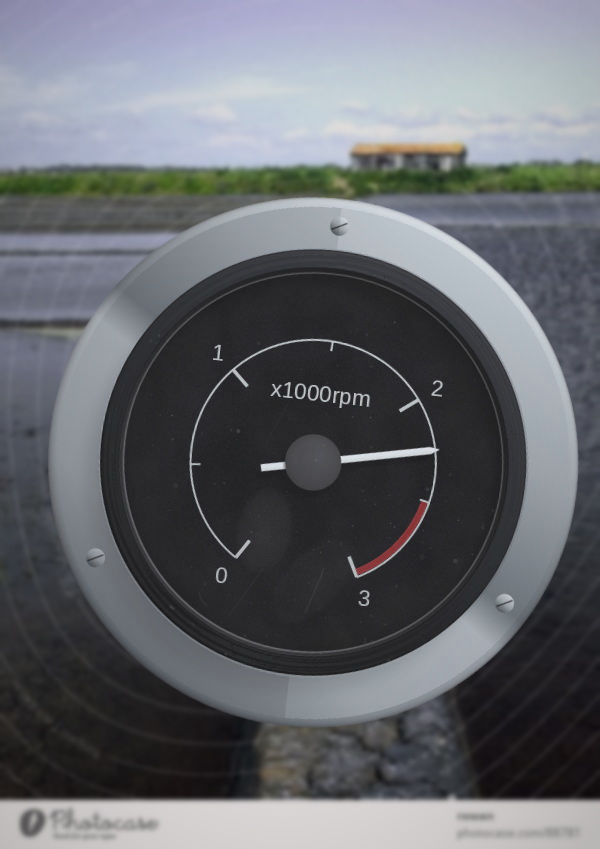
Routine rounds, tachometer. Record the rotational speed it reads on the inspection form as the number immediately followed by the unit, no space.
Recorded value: 2250rpm
